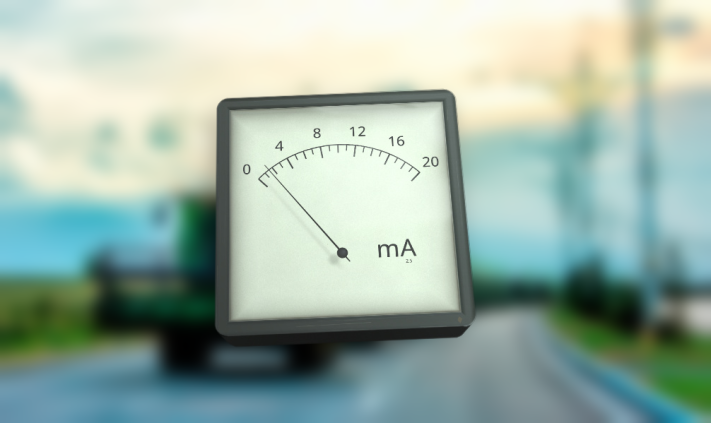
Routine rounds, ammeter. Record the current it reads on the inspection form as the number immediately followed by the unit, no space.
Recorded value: 1.5mA
